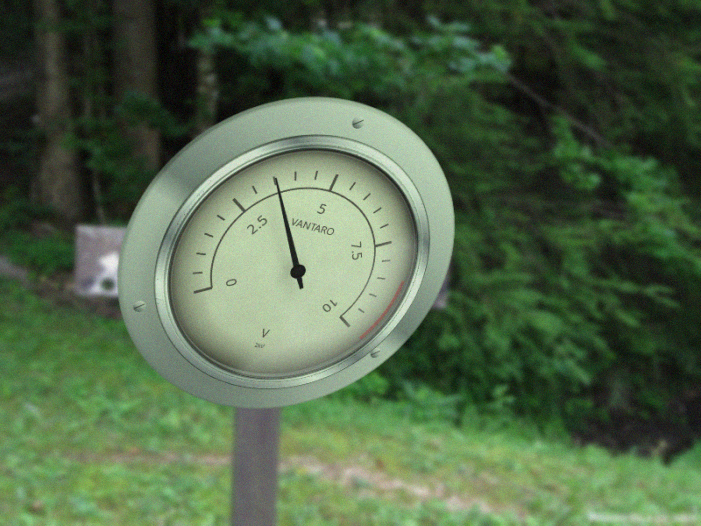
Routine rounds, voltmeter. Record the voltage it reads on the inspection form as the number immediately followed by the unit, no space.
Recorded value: 3.5V
